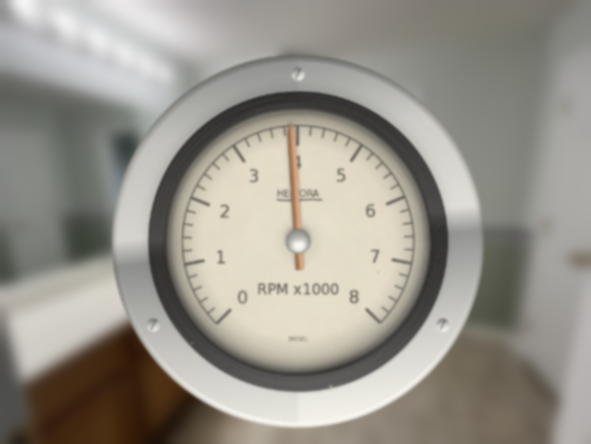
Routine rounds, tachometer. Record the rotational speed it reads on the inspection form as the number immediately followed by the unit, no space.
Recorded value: 3900rpm
